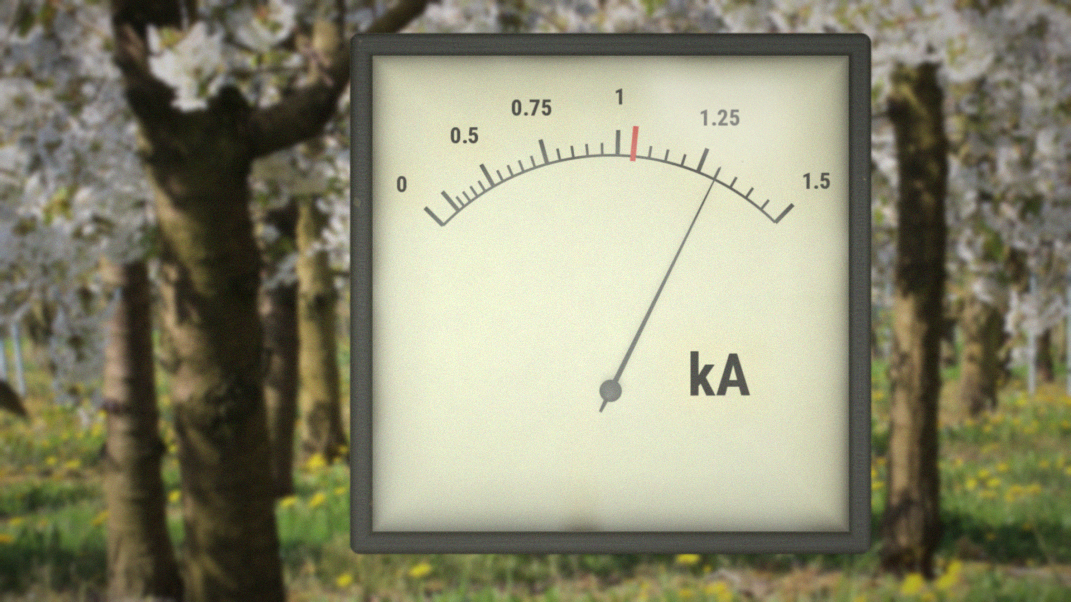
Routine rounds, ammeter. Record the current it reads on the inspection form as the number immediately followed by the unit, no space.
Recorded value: 1.3kA
